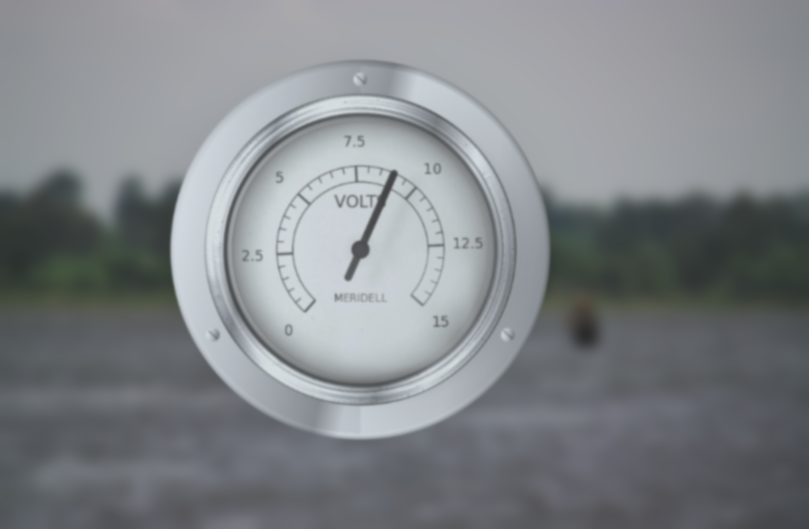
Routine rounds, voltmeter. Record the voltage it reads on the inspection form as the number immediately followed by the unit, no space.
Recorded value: 9V
